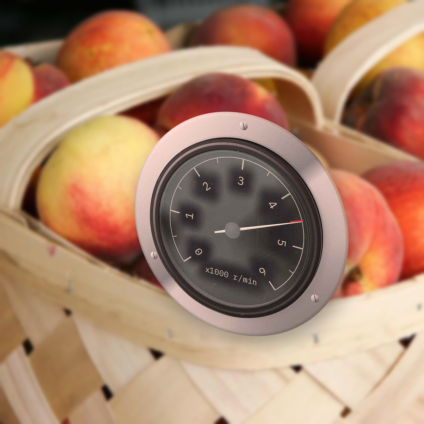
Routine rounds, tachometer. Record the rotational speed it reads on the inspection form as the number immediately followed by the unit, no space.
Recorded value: 4500rpm
